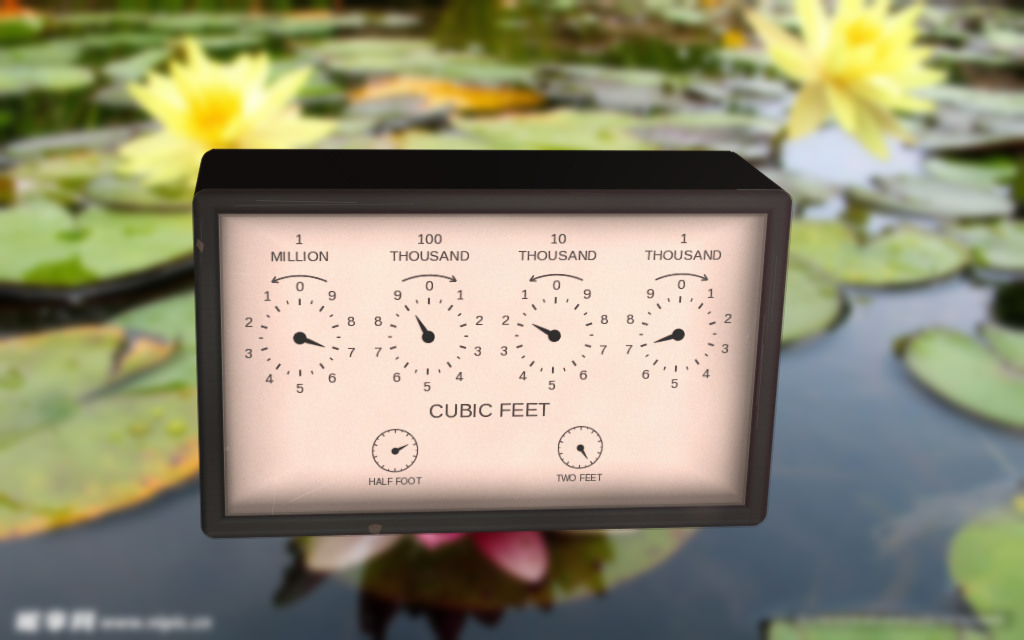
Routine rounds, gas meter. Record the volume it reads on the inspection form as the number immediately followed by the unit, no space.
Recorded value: 691700ft³
